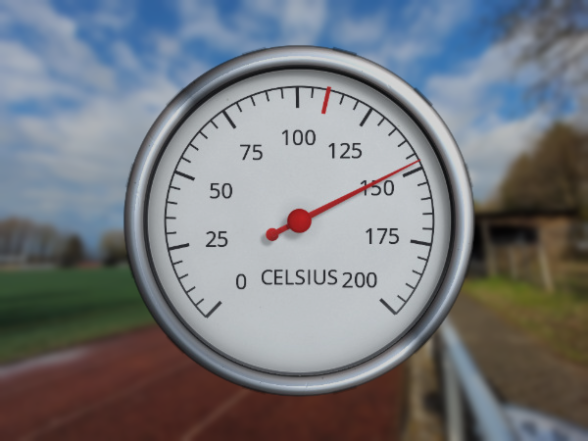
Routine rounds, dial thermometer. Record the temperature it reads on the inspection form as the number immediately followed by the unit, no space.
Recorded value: 147.5°C
